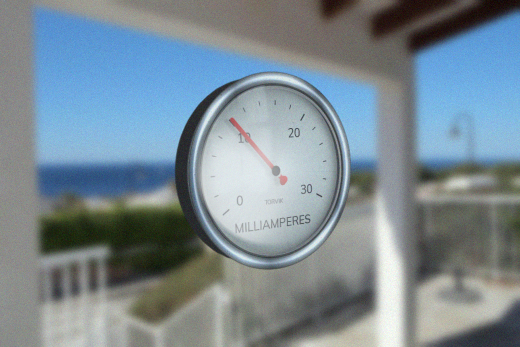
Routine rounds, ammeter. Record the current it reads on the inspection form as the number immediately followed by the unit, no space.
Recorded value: 10mA
